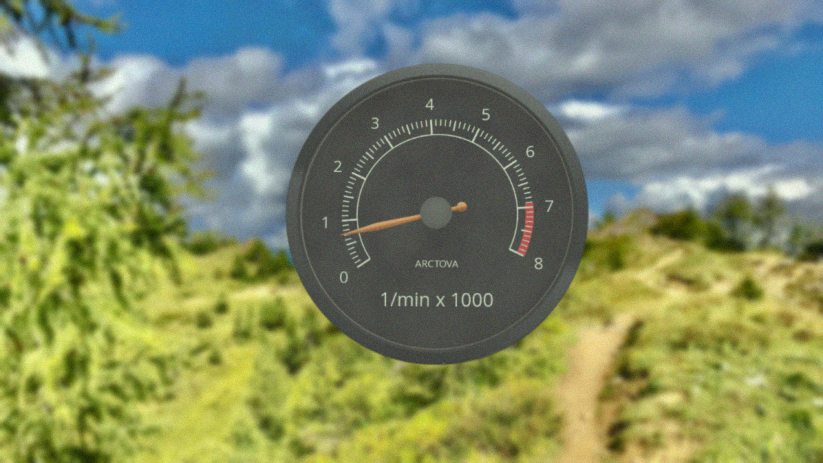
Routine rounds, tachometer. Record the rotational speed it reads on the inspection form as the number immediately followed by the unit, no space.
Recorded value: 700rpm
